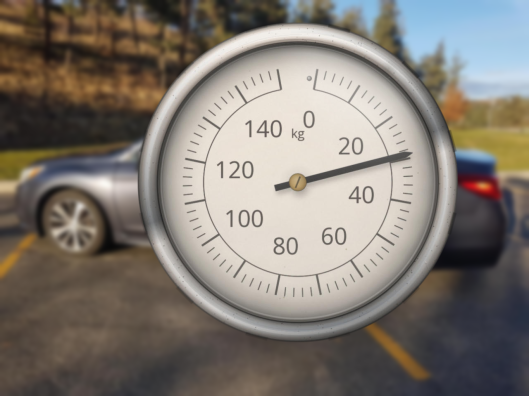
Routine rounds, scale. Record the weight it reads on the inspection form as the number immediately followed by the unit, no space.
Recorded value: 29kg
